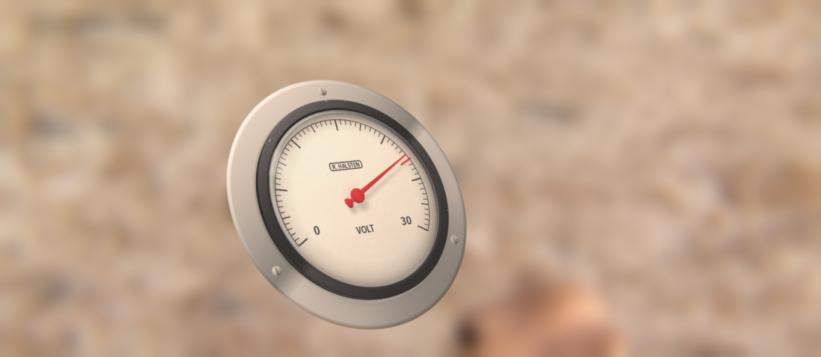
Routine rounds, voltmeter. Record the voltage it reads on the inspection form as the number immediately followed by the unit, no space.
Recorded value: 22.5V
